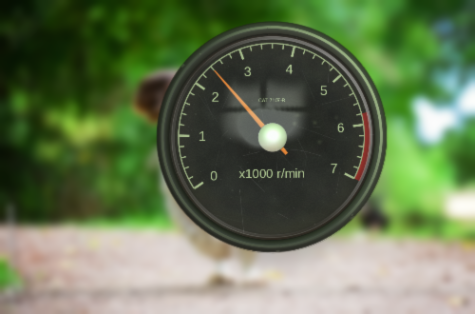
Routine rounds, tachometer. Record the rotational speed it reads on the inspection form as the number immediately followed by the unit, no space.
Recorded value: 2400rpm
